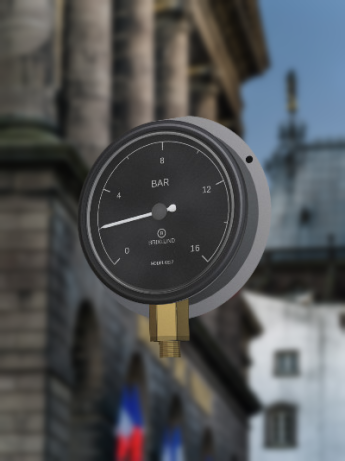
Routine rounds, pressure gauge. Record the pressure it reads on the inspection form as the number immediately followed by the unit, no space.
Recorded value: 2bar
